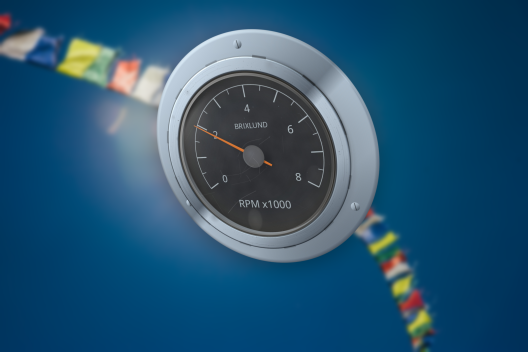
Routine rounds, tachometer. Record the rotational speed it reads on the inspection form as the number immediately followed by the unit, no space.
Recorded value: 2000rpm
